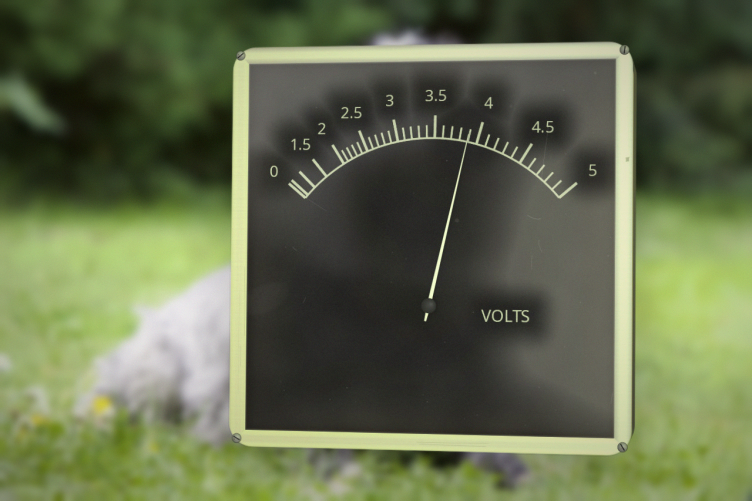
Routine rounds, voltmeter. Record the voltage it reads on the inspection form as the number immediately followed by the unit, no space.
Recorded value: 3.9V
